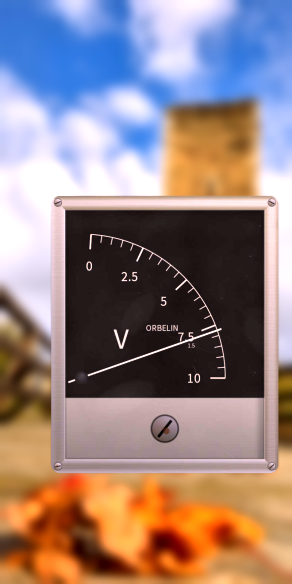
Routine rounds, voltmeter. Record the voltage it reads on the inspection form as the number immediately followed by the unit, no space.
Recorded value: 7.75V
